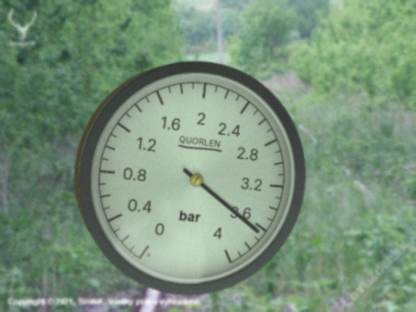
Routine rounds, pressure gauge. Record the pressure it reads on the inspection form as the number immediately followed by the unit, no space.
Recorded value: 3.65bar
